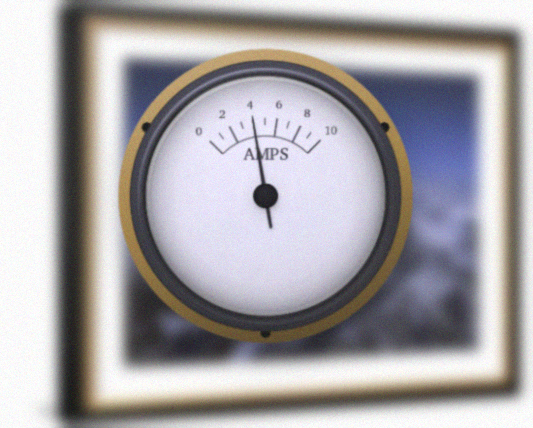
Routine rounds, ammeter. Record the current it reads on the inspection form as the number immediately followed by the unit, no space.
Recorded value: 4A
